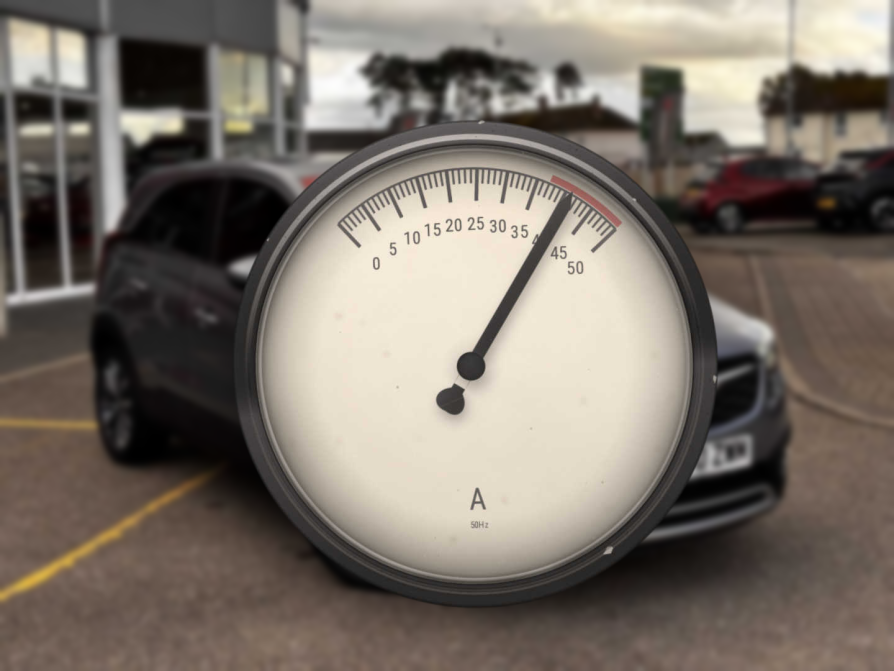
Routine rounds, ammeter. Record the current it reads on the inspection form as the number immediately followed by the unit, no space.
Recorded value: 41A
